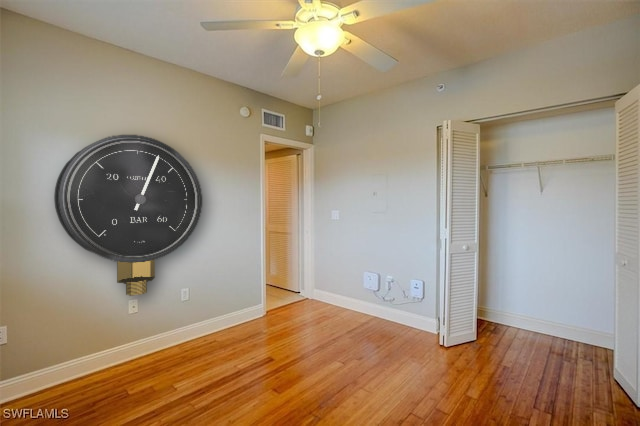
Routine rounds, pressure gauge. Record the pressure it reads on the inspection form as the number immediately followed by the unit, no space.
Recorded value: 35bar
